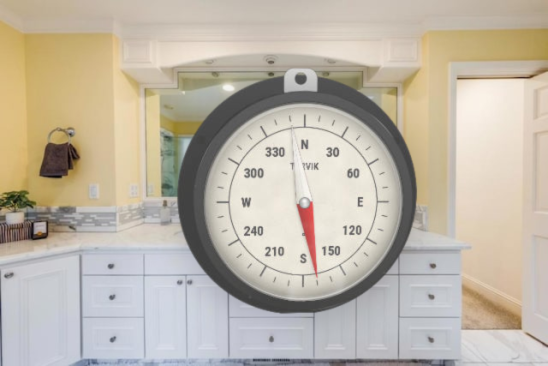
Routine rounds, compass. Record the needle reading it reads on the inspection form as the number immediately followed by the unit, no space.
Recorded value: 170°
